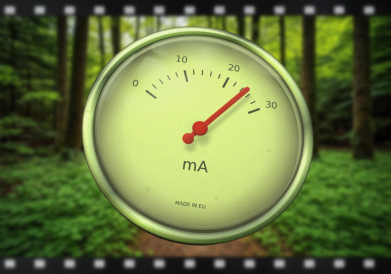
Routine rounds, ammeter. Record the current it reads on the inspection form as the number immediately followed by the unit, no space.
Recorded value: 25mA
